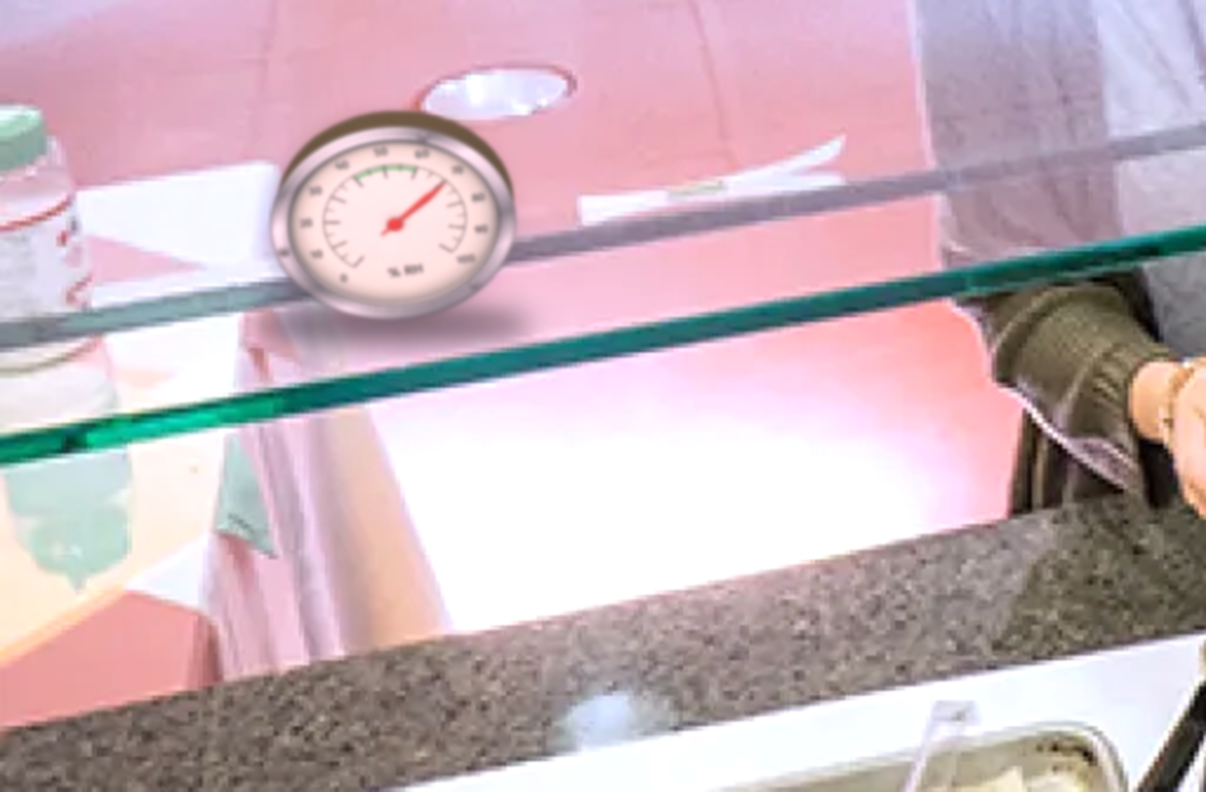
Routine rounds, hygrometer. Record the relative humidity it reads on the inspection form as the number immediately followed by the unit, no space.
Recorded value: 70%
